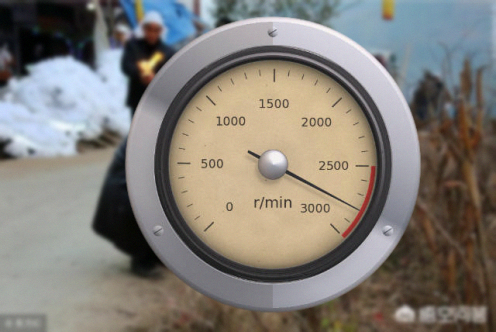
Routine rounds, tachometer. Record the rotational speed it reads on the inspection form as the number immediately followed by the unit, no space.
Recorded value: 2800rpm
